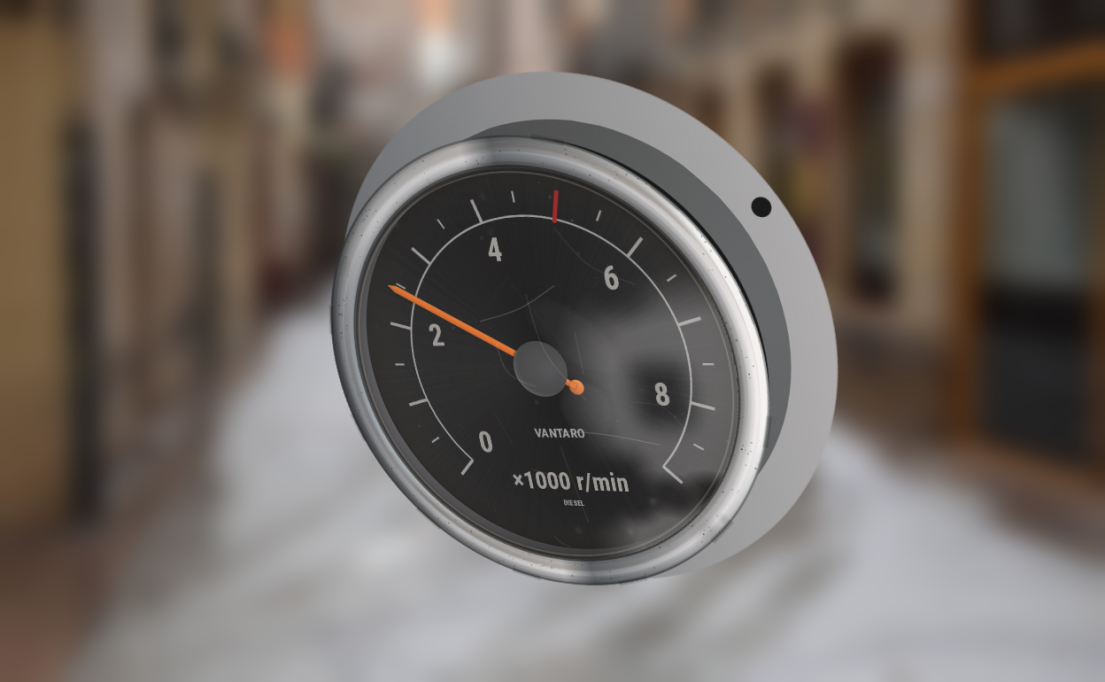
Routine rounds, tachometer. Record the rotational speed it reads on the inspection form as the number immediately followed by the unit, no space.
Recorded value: 2500rpm
